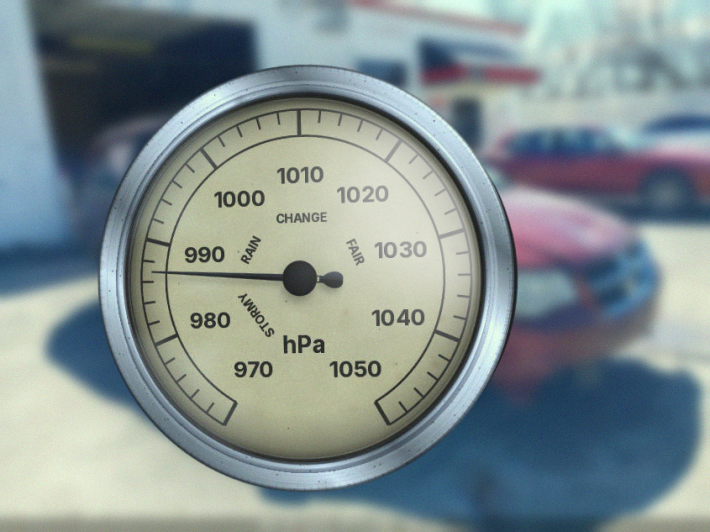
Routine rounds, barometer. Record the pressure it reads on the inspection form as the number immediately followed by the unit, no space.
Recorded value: 987hPa
